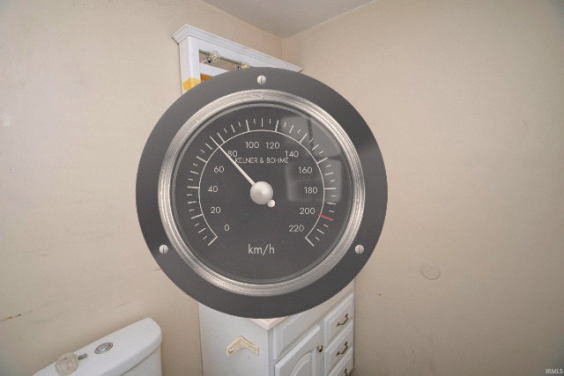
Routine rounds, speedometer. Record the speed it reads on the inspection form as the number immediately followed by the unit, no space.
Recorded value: 75km/h
